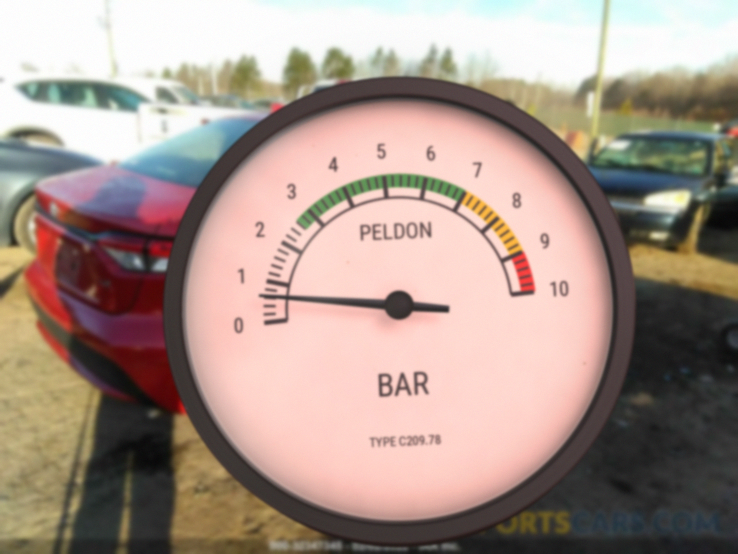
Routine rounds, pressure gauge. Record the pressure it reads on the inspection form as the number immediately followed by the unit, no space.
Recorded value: 0.6bar
